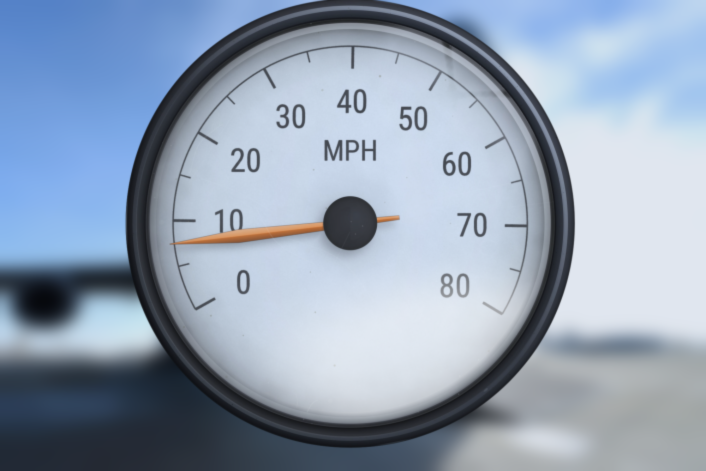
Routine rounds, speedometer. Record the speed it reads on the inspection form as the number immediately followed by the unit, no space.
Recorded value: 7.5mph
